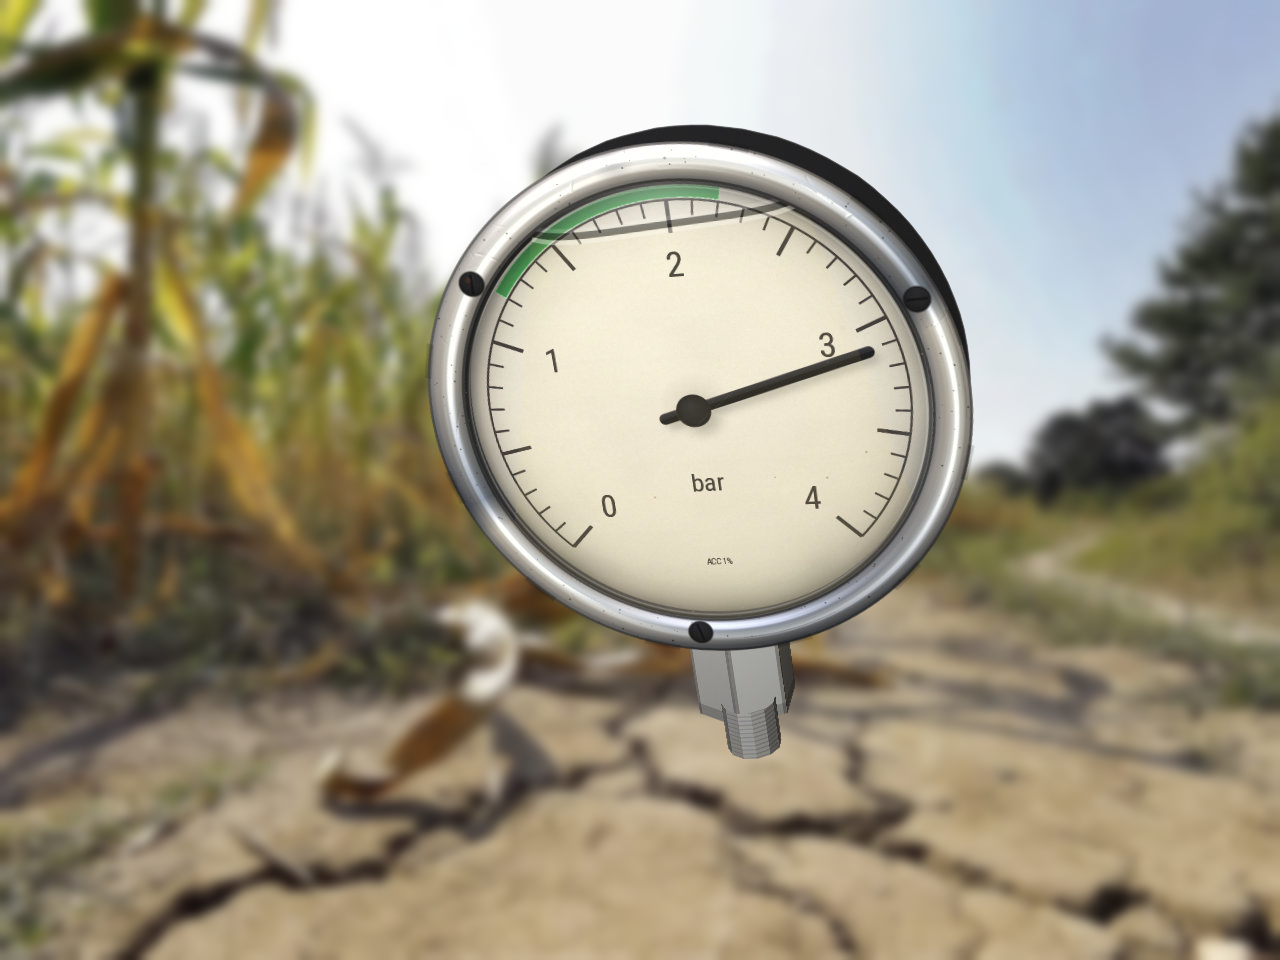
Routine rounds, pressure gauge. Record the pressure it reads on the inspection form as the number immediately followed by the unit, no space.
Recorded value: 3.1bar
